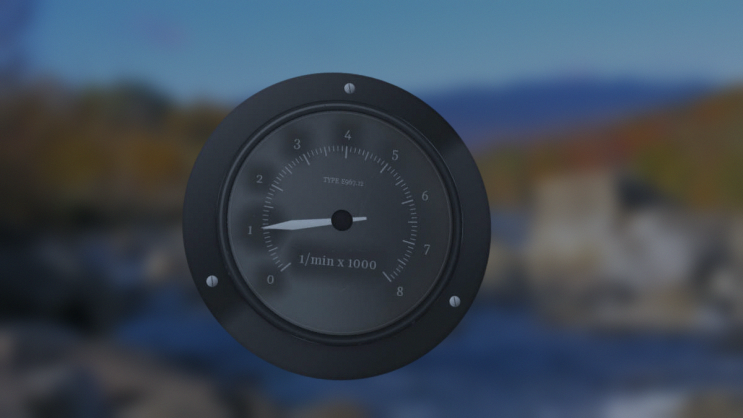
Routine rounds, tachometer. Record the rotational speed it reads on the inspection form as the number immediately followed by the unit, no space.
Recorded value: 1000rpm
